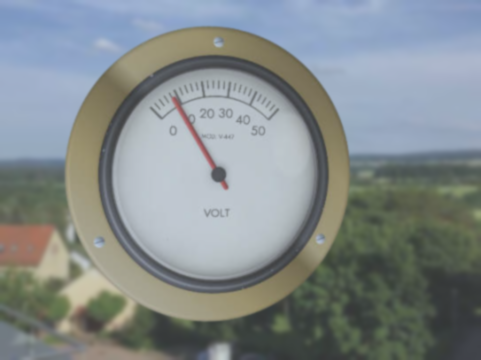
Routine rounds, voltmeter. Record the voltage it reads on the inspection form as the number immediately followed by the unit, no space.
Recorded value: 8V
